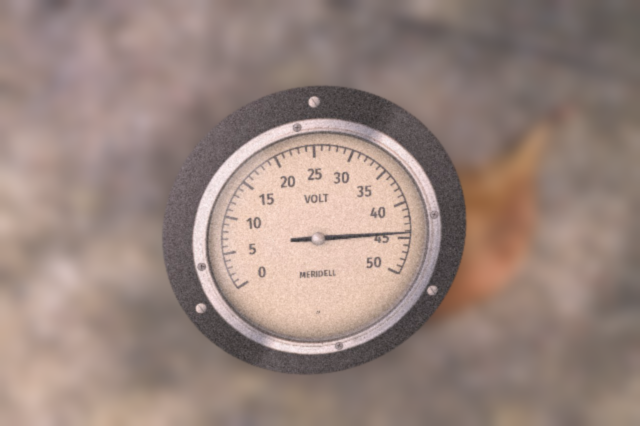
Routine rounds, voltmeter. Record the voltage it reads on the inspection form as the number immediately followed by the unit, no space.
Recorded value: 44V
